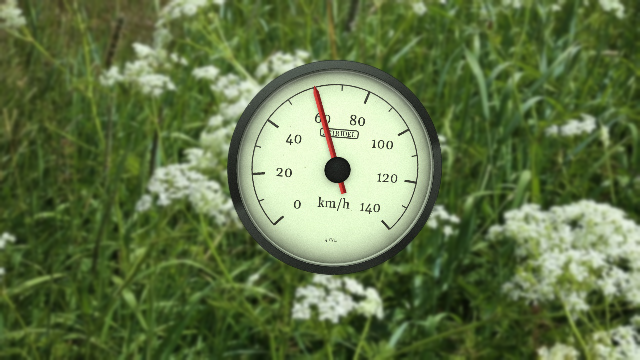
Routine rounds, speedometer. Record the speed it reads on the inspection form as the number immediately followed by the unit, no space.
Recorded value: 60km/h
